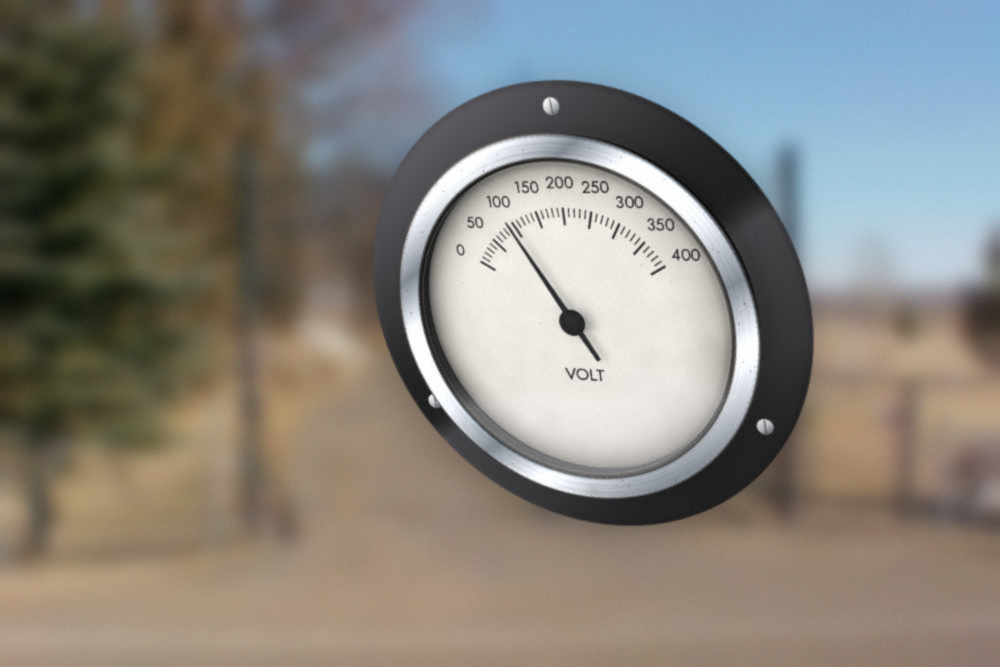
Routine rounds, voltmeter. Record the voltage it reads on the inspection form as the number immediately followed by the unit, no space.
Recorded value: 100V
